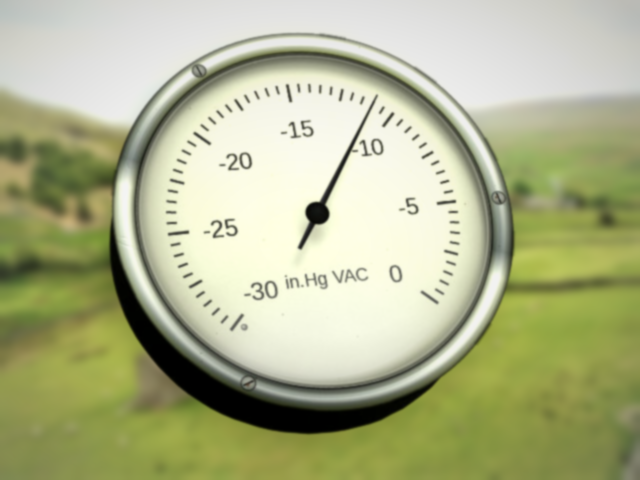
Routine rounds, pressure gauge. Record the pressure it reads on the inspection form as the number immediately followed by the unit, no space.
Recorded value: -11inHg
